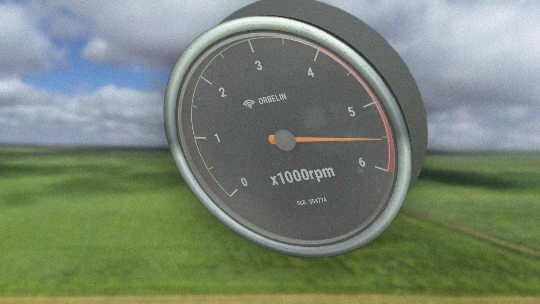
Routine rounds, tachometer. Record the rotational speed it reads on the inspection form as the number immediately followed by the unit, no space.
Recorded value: 5500rpm
